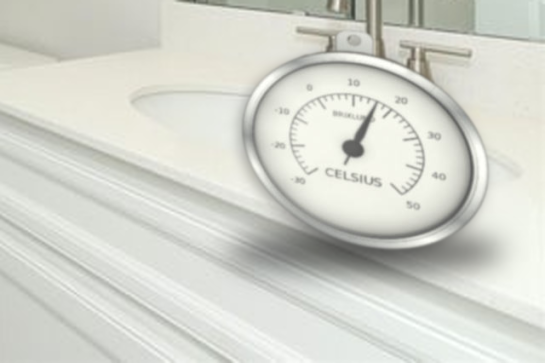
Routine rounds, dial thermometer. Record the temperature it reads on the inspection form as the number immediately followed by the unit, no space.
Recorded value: 16°C
